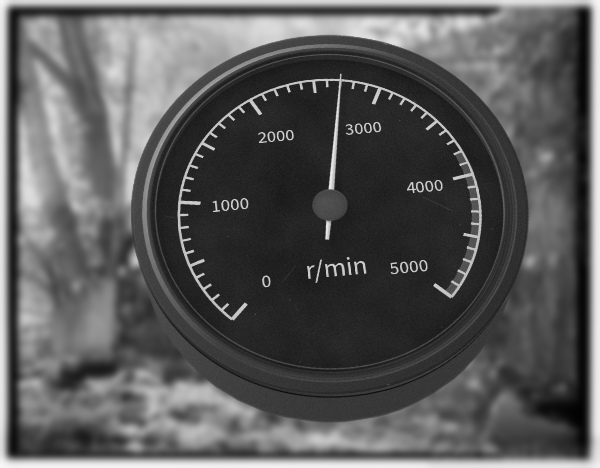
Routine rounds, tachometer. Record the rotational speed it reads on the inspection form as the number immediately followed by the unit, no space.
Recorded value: 2700rpm
